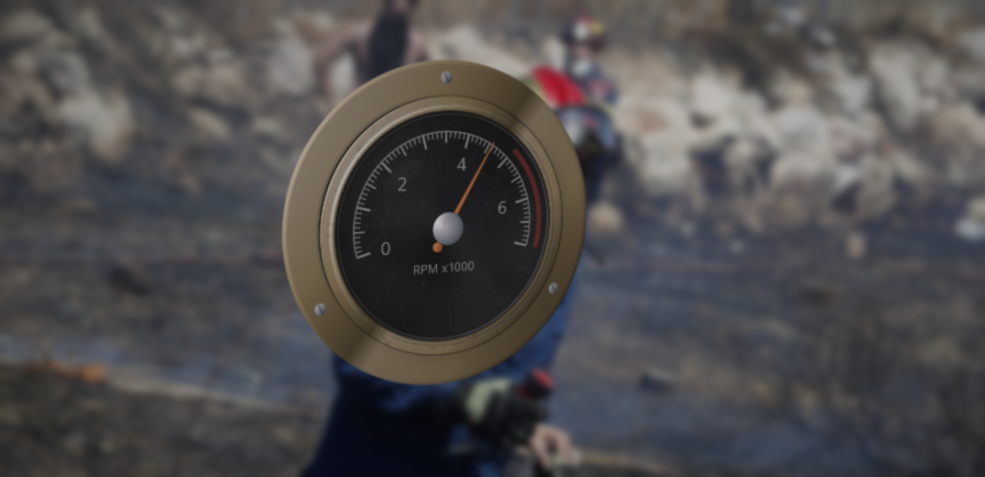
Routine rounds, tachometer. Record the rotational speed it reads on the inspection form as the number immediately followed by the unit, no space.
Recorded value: 4500rpm
